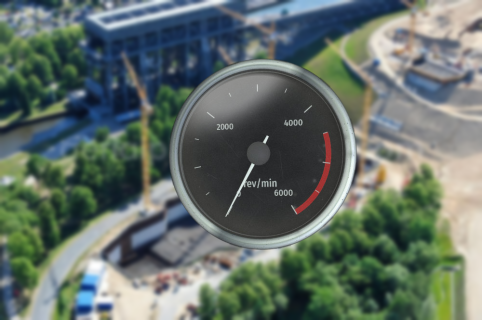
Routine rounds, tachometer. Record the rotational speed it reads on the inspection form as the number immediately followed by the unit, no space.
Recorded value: 0rpm
